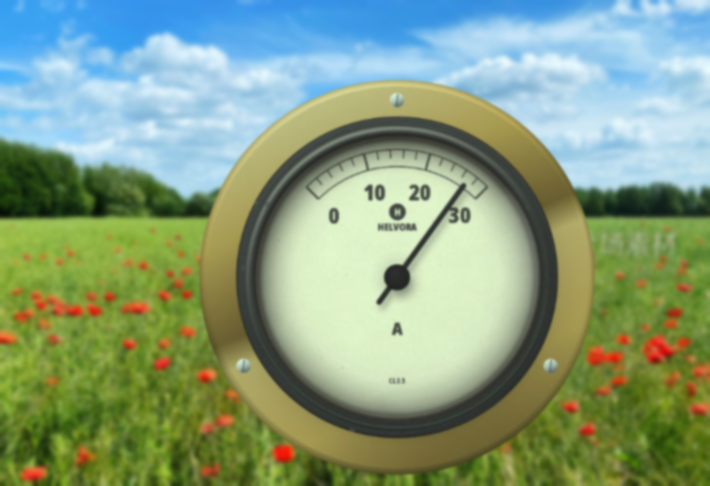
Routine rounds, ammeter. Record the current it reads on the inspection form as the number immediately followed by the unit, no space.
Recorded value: 27A
